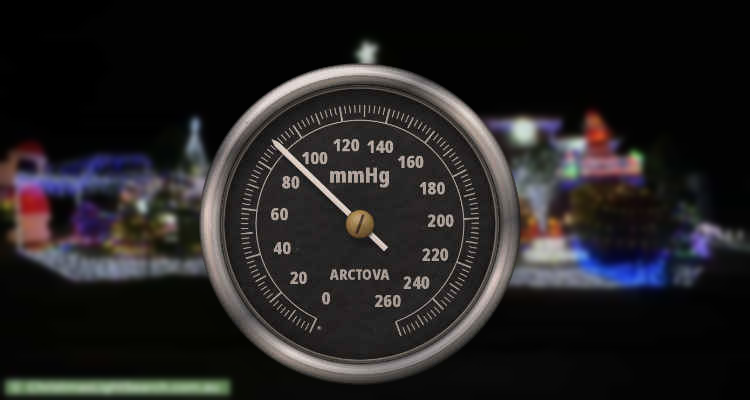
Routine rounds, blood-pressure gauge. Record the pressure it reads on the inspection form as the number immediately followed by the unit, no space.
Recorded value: 90mmHg
